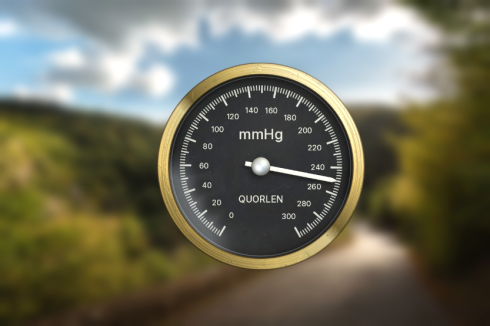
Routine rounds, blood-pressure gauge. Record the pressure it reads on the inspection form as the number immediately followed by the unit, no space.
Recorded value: 250mmHg
